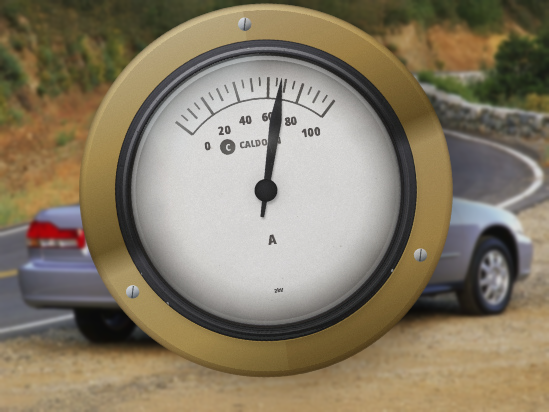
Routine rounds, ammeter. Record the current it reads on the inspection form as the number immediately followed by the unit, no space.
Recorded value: 67.5A
